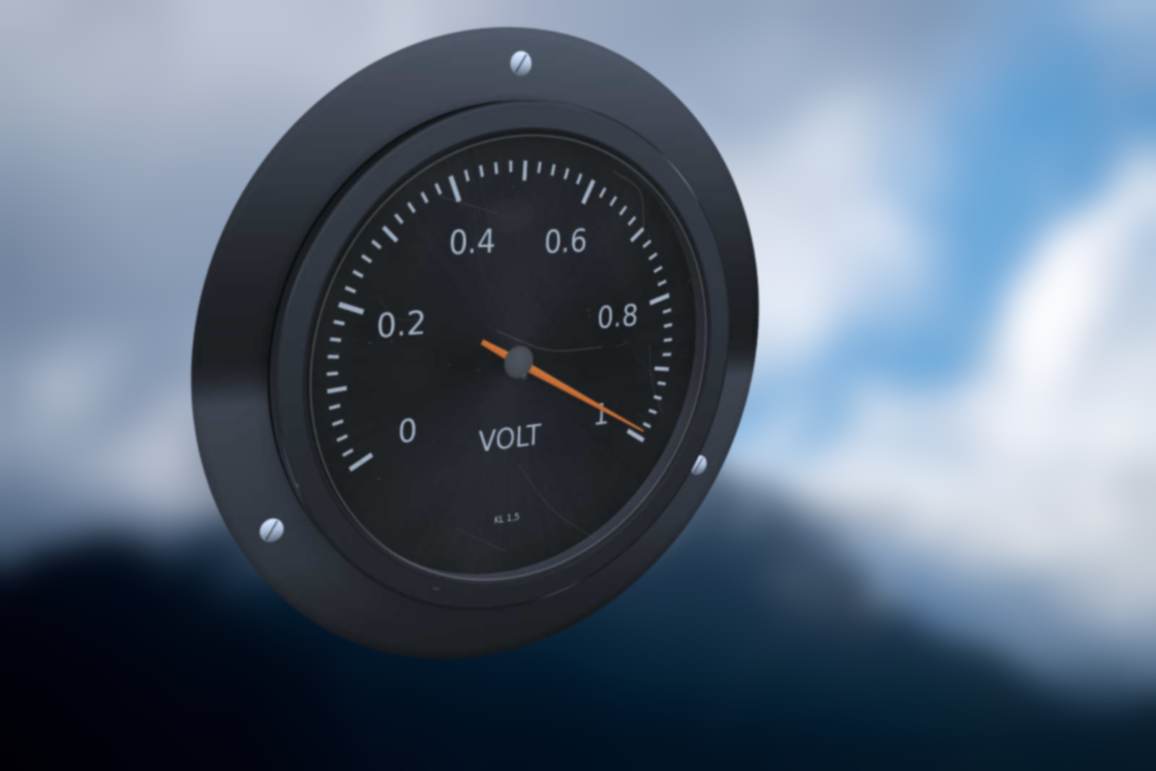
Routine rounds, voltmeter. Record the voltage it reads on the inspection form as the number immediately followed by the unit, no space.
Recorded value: 0.99V
